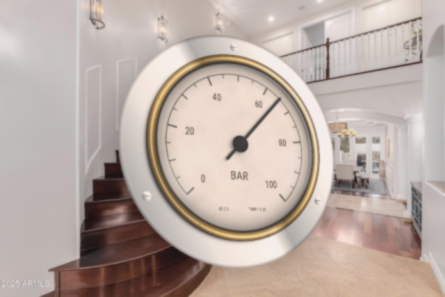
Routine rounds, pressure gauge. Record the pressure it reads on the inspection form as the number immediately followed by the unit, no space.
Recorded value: 65bar
